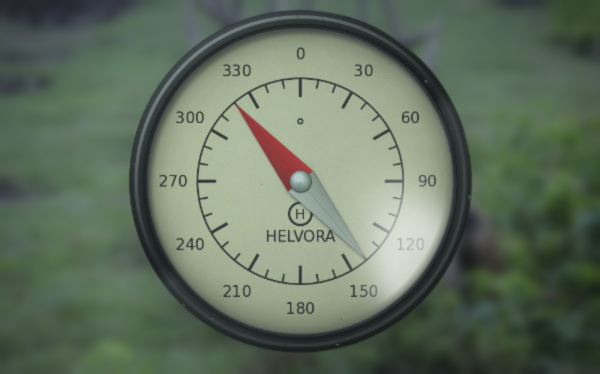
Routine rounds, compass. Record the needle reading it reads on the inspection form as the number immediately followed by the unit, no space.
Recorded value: 320°
